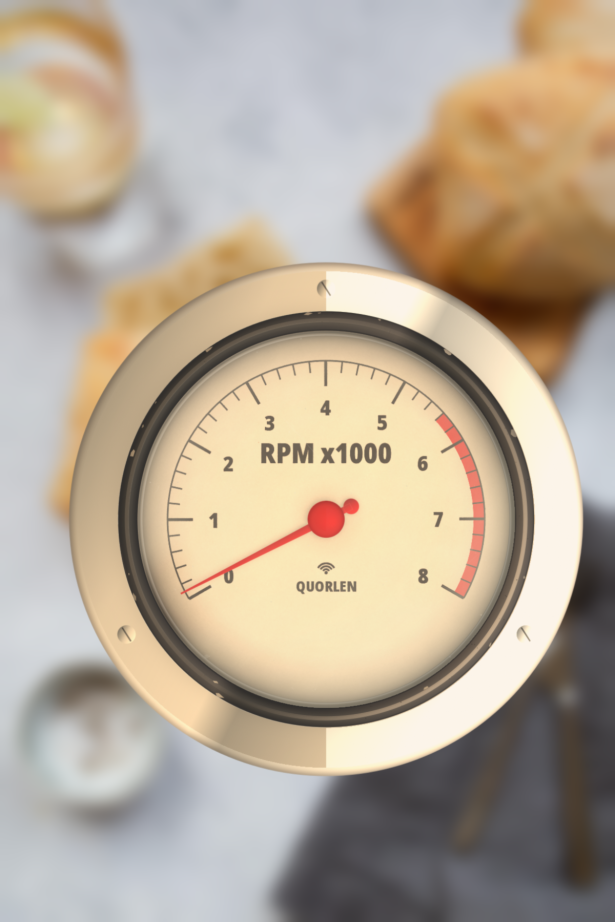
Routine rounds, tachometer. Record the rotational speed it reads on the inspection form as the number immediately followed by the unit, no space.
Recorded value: 100rpm
